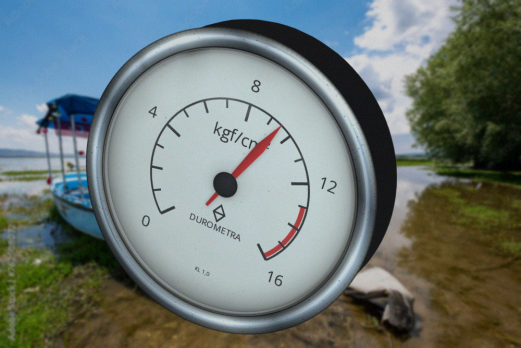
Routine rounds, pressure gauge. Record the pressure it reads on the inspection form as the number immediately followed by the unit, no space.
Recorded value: 9.5kg/cm²
